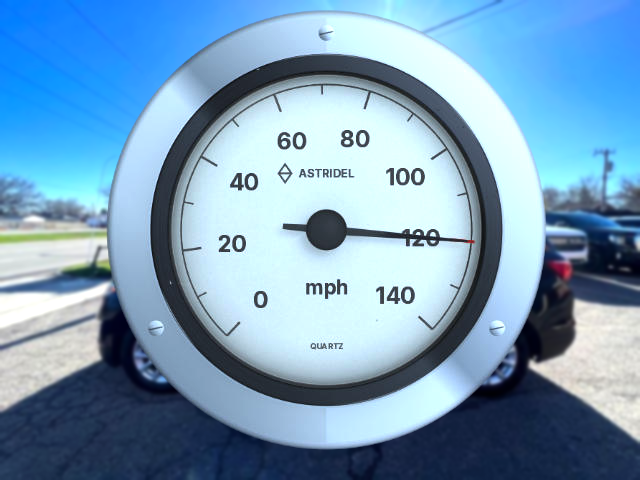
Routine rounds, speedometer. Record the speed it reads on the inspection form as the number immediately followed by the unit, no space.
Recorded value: 120mph
